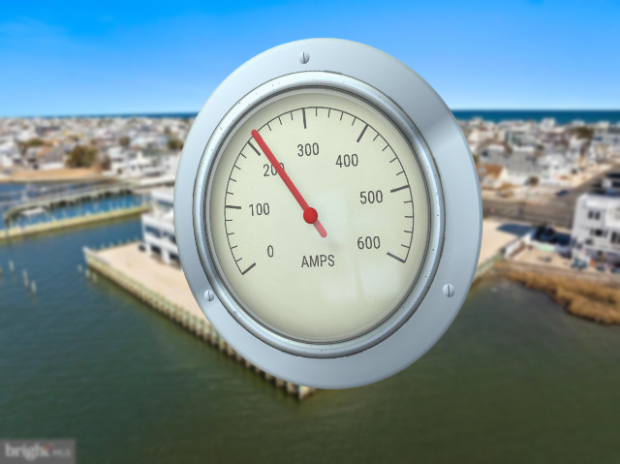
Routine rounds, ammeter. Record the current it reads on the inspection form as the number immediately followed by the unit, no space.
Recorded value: 220A
